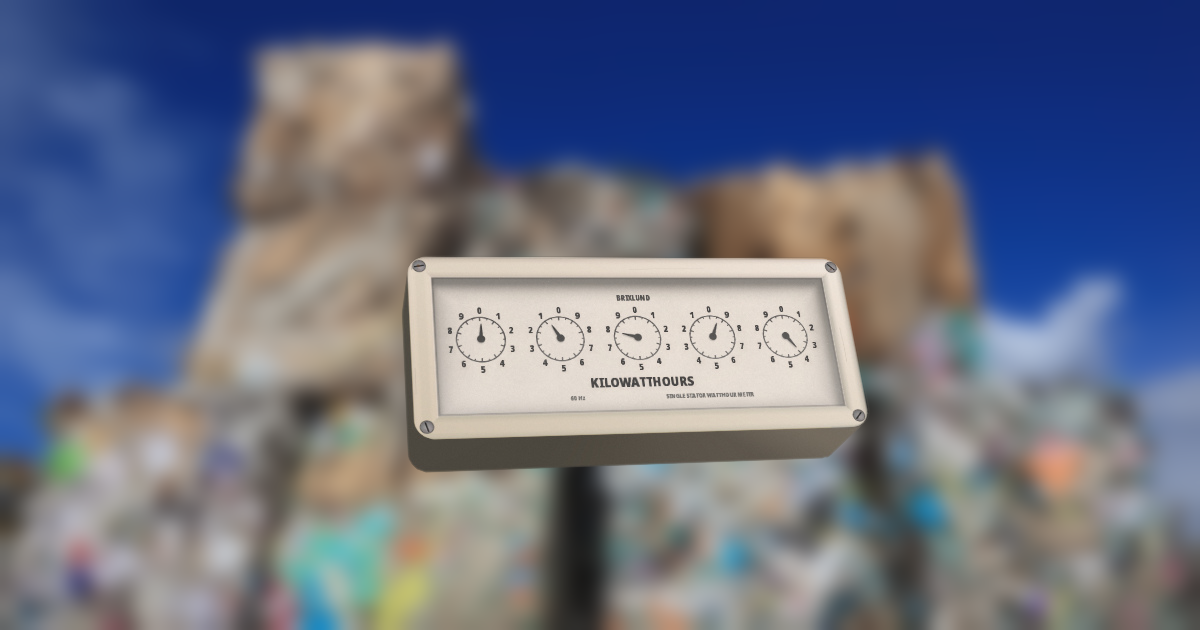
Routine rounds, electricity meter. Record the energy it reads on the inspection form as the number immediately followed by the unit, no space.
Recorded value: 794kWh
